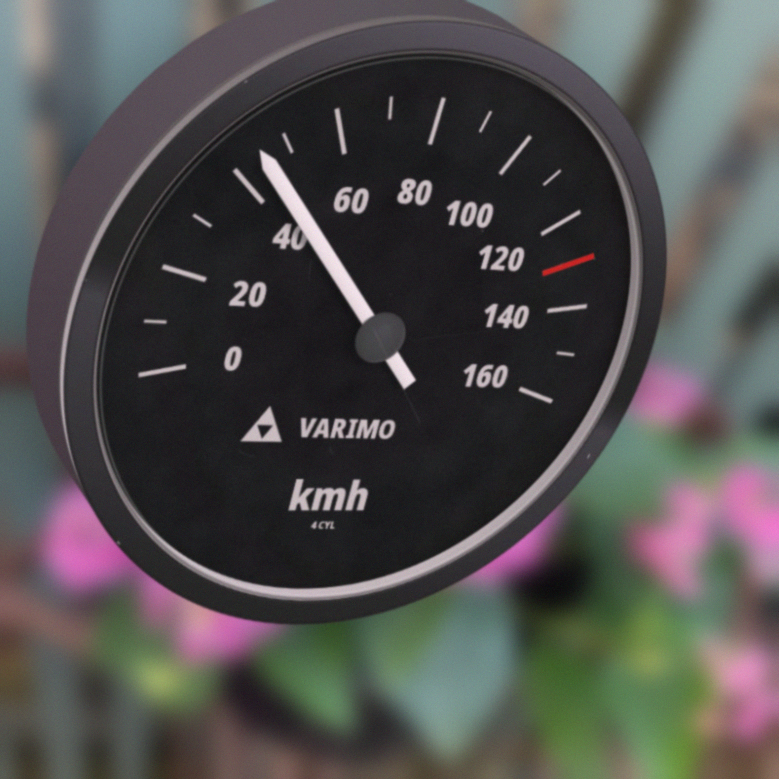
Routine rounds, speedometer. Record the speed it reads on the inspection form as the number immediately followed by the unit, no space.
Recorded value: 45km/h
